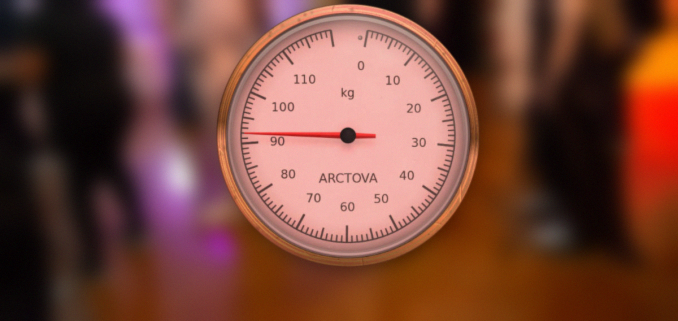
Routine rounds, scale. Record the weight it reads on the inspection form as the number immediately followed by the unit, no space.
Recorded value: 92kg
